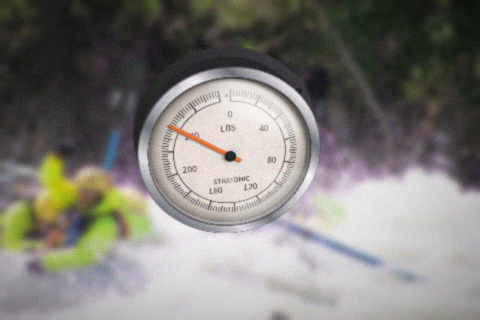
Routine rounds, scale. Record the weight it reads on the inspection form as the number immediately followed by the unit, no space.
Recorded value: 240lb
